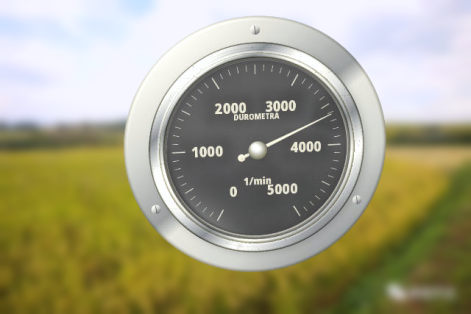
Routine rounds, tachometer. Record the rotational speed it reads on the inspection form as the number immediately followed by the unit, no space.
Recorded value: 3600rpm
